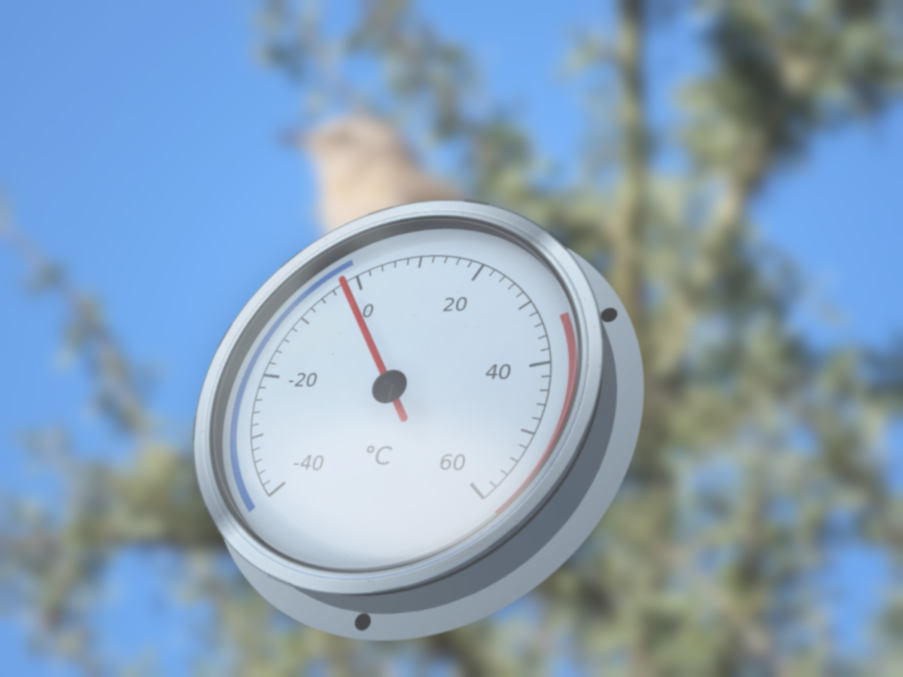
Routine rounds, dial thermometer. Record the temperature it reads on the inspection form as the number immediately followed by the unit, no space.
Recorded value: -2°C
